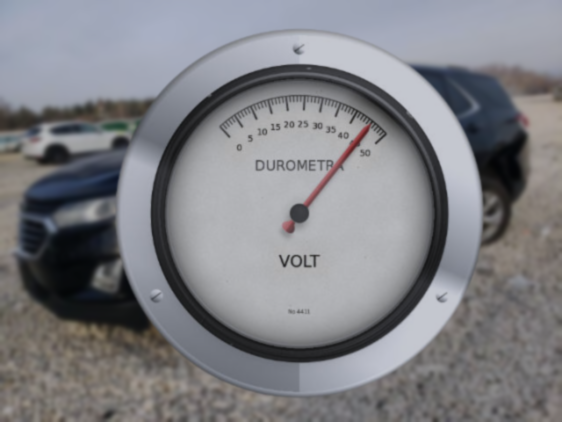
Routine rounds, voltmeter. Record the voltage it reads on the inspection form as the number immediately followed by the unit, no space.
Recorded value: 45V
